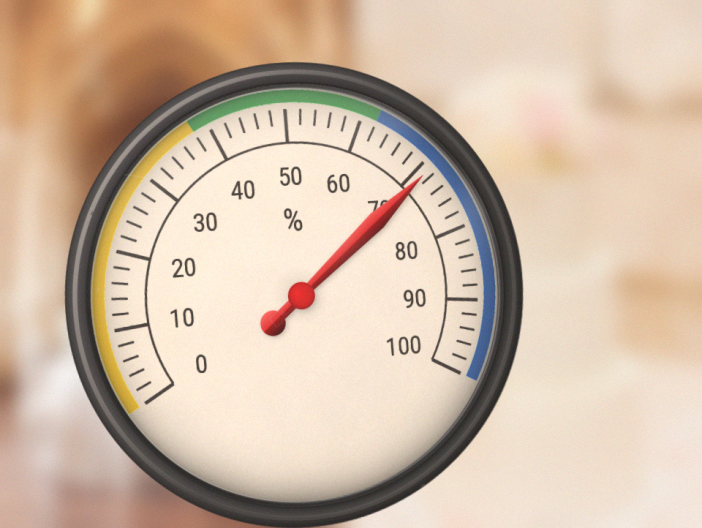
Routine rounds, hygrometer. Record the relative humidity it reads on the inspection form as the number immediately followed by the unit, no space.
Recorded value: 71%
